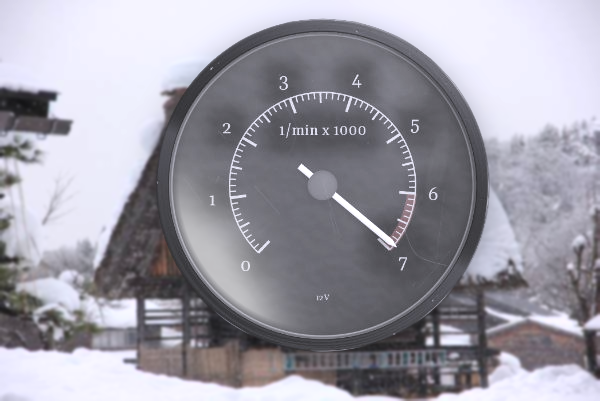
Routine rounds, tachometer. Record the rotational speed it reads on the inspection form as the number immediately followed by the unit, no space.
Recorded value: 6900rpm
